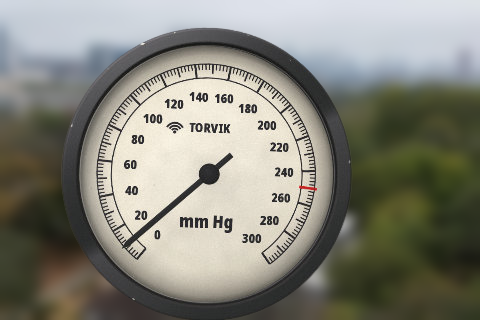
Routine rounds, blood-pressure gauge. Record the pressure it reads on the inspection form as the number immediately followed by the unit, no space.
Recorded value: 10mmHg
